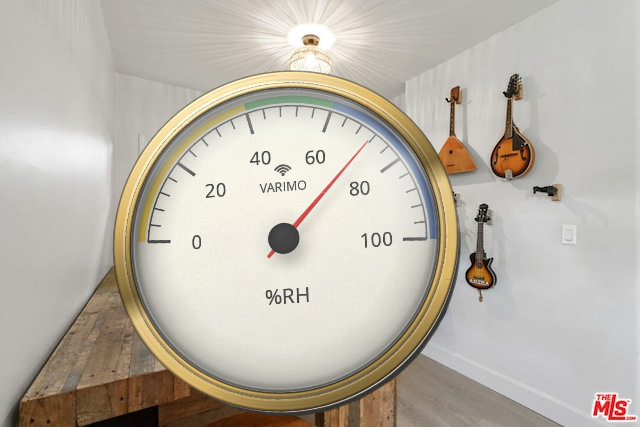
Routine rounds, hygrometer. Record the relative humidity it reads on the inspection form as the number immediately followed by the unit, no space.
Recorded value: 72%
